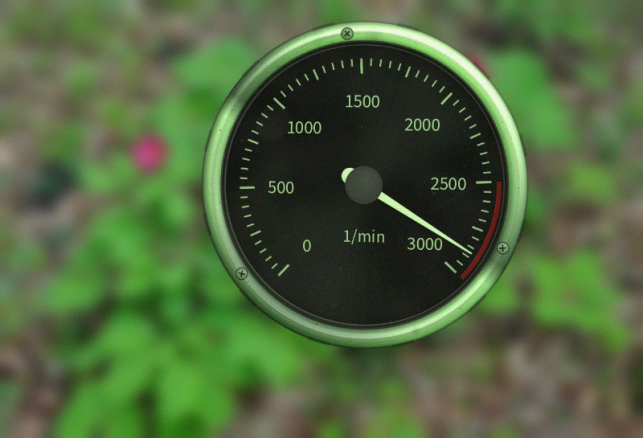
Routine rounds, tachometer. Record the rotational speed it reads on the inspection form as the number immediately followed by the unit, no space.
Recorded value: 2875rpm
